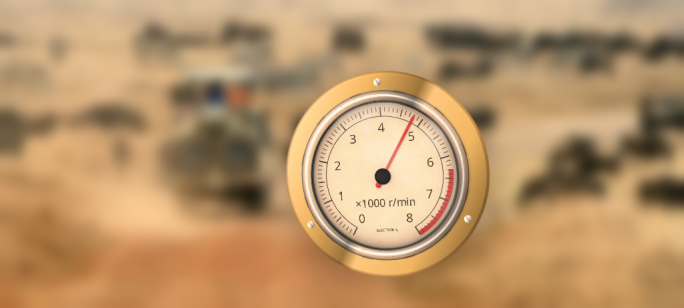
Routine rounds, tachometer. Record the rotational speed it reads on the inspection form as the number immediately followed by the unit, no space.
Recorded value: 4800rpm
